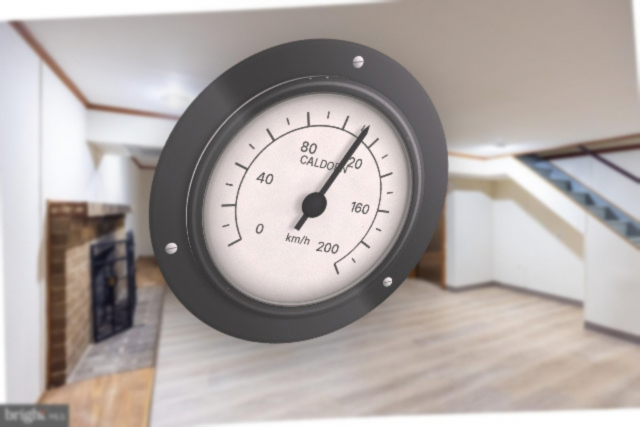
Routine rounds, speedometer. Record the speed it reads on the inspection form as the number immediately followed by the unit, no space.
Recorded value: 110km/h
